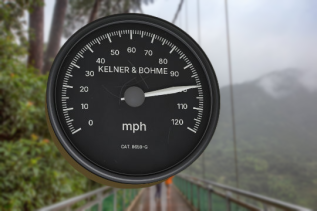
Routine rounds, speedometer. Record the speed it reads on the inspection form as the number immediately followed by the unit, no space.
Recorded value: 100mph
